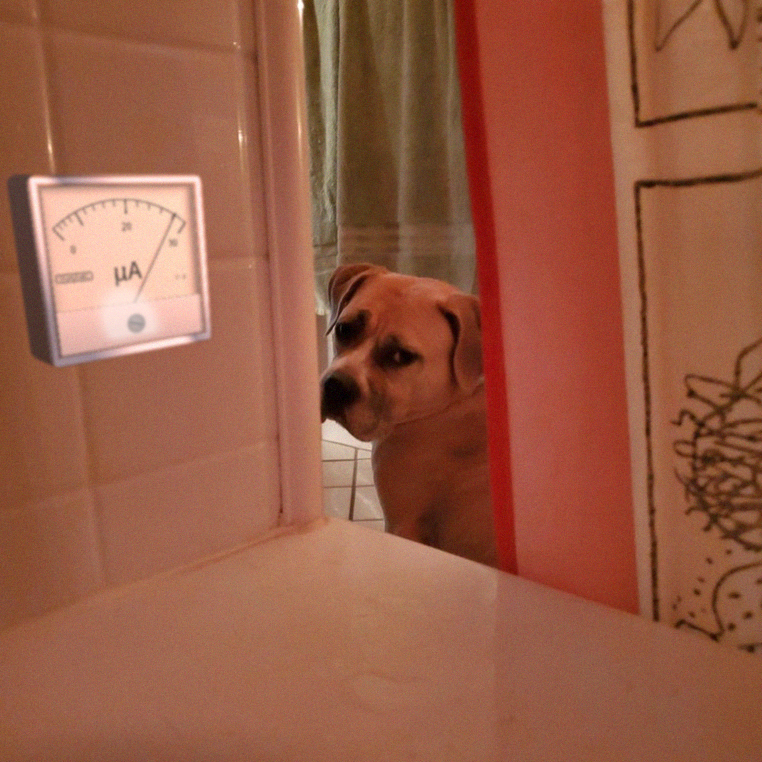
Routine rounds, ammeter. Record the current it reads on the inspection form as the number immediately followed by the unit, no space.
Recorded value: 28µA
